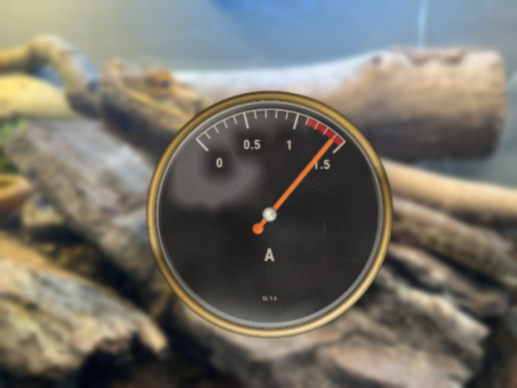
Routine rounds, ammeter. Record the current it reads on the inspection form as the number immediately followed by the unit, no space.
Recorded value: 1.4A
